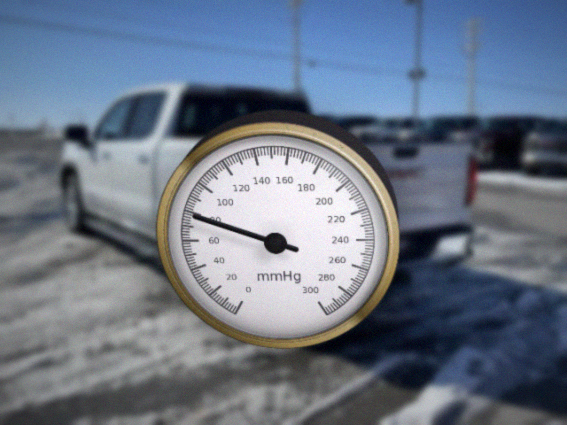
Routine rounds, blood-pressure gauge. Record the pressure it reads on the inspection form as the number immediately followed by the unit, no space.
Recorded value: 80mmHg
